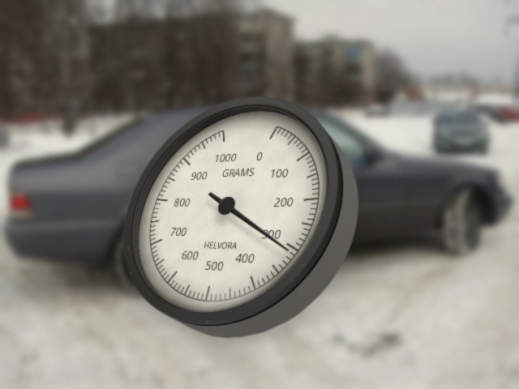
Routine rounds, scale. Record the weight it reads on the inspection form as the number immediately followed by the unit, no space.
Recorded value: 310g
